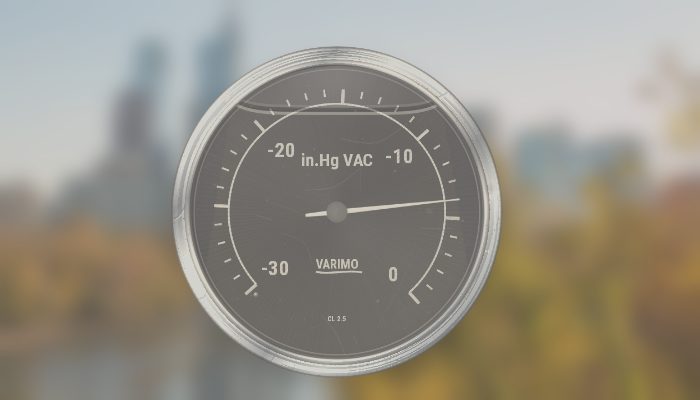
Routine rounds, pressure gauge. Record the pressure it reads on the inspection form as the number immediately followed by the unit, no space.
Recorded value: -6inHg
